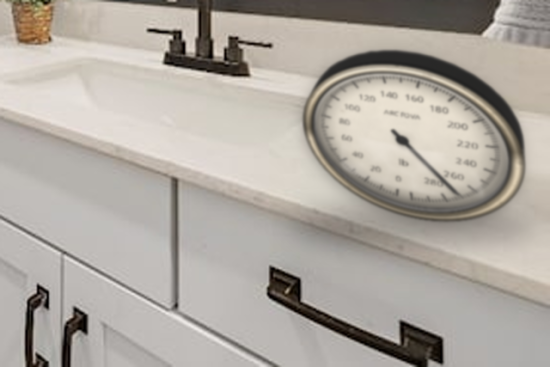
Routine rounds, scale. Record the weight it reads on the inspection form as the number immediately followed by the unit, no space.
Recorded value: 270lb
